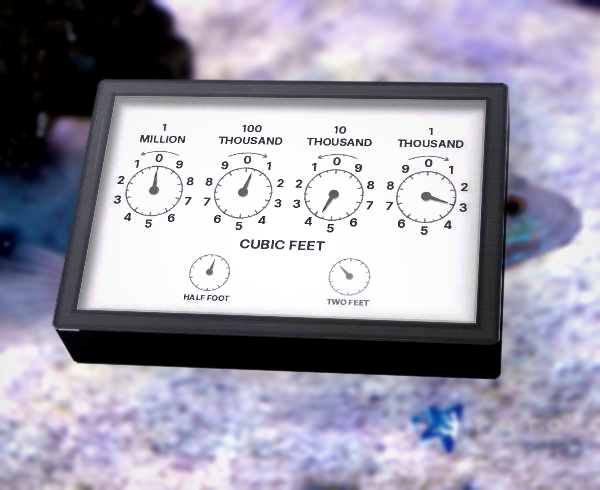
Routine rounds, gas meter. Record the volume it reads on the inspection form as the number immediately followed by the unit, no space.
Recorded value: 4300ft³
